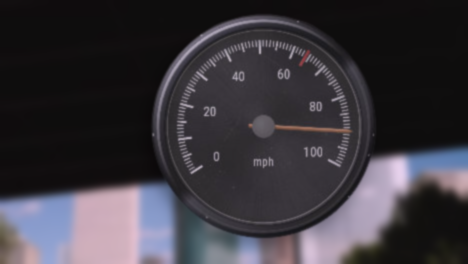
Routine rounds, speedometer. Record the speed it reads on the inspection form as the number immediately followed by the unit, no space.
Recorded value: 90mph
